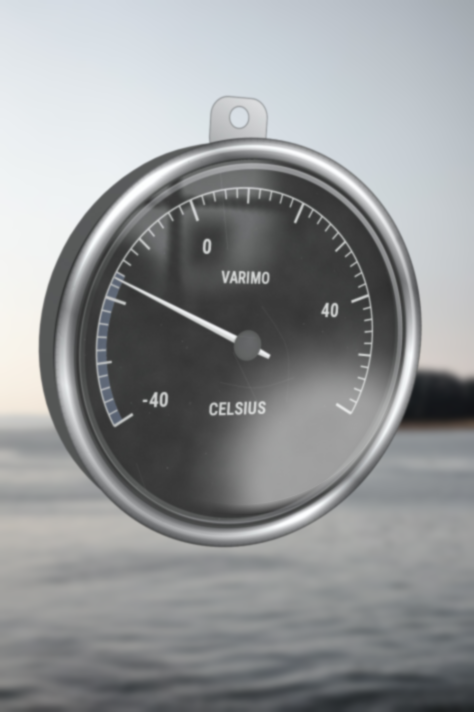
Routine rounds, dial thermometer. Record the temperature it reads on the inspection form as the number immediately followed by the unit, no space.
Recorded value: -17°C
